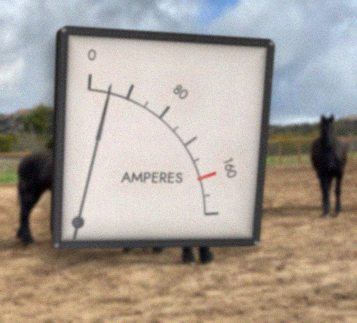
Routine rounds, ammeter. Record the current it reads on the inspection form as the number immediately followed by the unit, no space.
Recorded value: 20A
